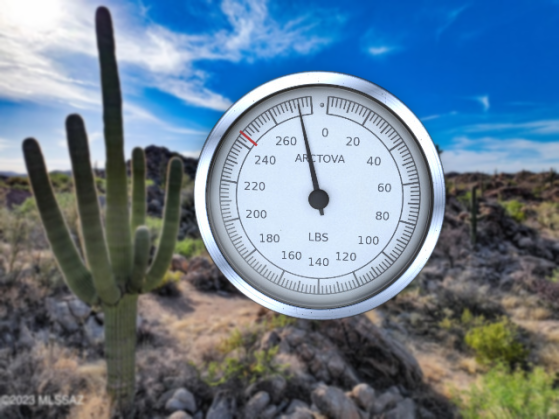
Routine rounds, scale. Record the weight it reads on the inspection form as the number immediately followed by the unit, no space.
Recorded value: 274lb
